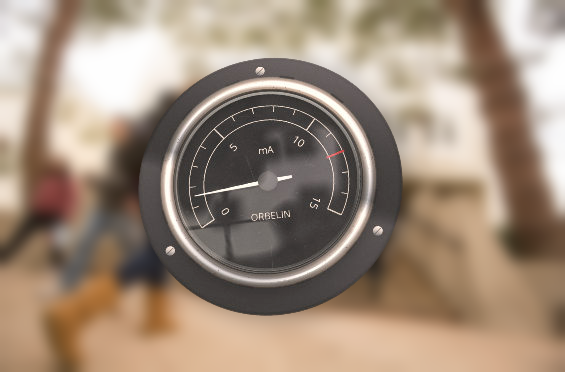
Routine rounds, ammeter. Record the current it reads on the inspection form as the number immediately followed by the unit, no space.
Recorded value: 1.5mA
